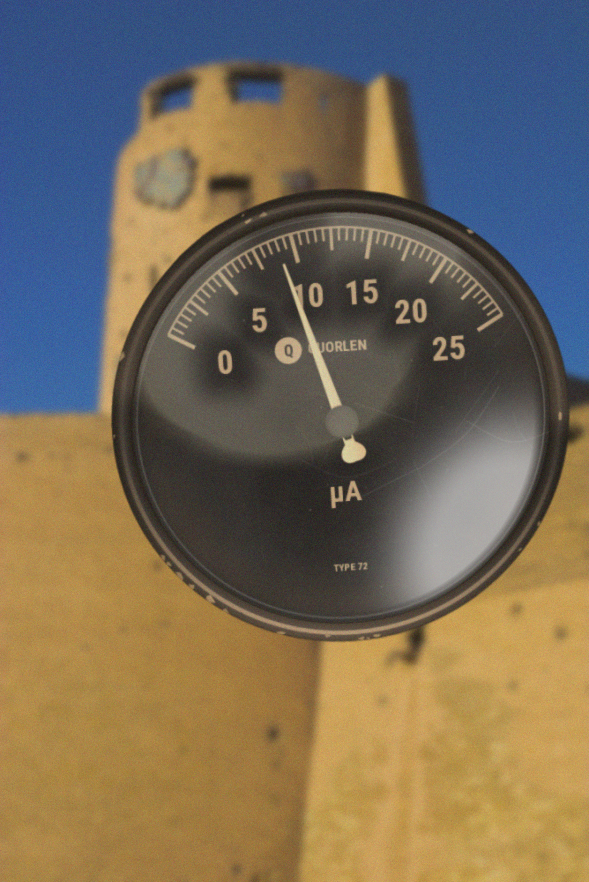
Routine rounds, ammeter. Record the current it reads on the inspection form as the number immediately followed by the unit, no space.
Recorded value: 9µA
